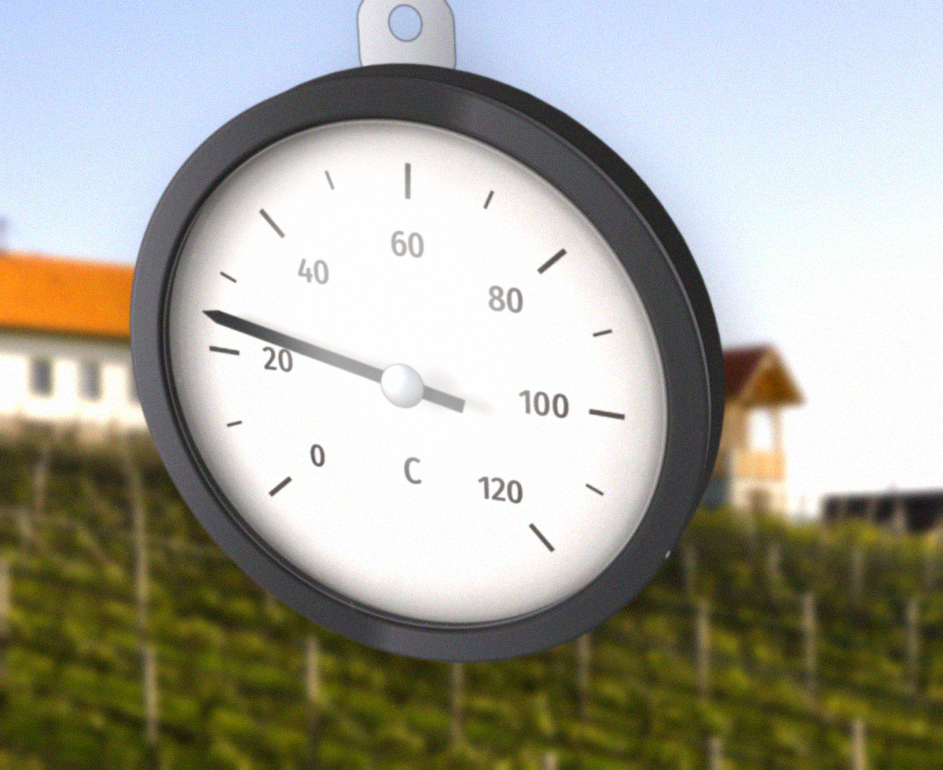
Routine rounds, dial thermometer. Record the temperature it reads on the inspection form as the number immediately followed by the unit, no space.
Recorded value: 25°C
